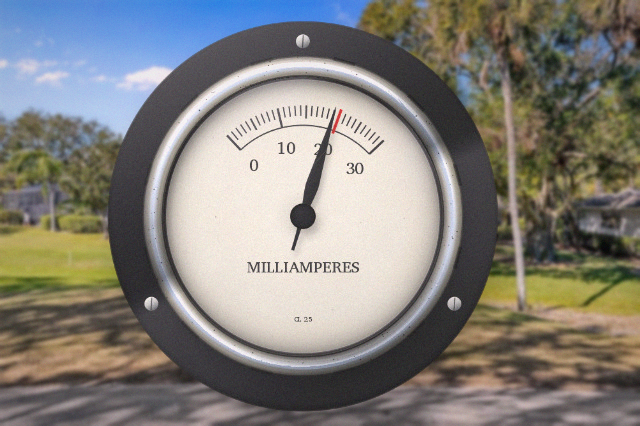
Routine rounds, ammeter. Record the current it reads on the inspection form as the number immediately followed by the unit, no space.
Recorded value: 20mA
